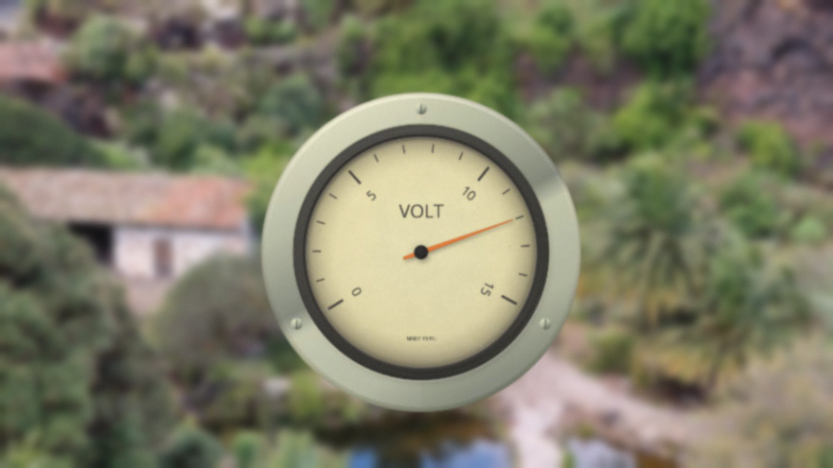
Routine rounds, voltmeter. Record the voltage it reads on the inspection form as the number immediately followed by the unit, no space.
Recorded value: 12V
